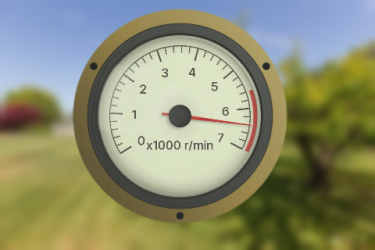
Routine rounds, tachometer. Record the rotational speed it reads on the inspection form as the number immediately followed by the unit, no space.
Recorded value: 6400rpm
